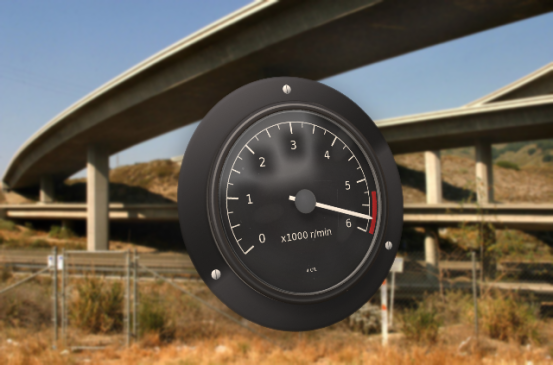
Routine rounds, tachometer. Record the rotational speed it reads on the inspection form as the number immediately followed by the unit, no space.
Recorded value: 5750rpm
